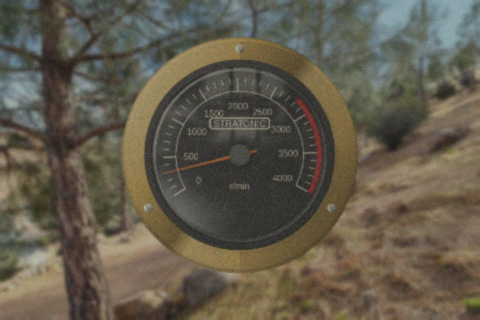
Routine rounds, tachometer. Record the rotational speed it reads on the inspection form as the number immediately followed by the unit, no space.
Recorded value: 300rpm
